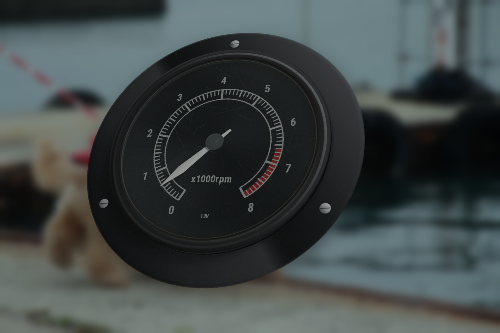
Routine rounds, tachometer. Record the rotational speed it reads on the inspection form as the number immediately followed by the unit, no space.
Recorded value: 500rpm
